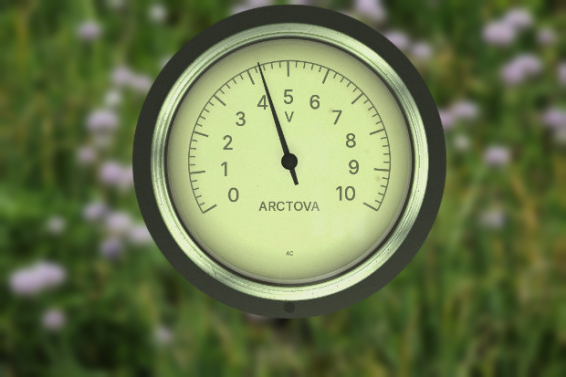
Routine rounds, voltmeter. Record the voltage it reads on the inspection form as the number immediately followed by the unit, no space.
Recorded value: 4.3V
